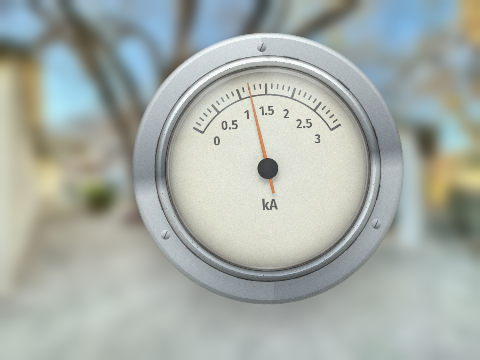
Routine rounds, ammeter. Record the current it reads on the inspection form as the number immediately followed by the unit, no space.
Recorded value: 1.2kA
